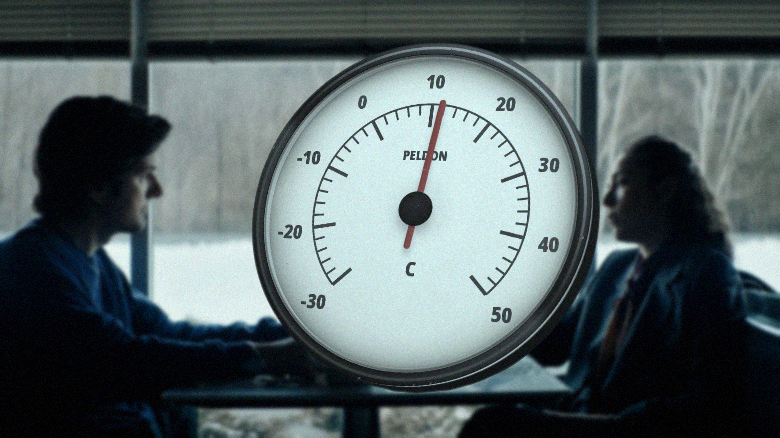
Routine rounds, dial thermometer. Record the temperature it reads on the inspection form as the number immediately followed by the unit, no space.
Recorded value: 12°C
